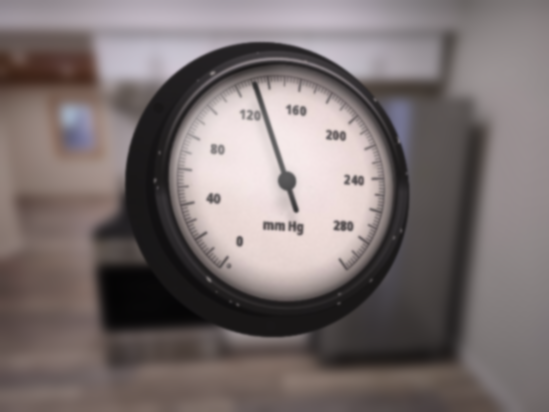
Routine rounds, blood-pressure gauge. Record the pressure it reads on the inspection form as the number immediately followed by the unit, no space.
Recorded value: 130mmHg
